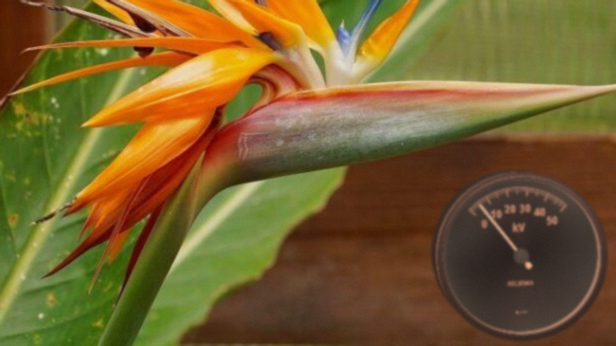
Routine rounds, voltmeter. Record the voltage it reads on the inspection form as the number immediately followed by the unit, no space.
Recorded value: 5kV
